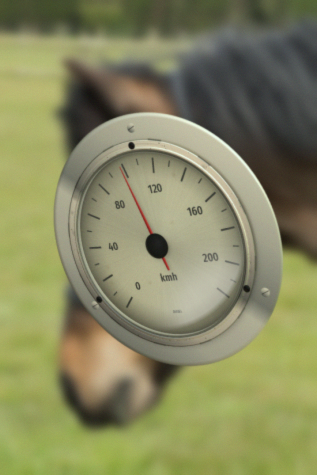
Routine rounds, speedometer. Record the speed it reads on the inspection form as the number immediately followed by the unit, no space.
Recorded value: 100km/h
